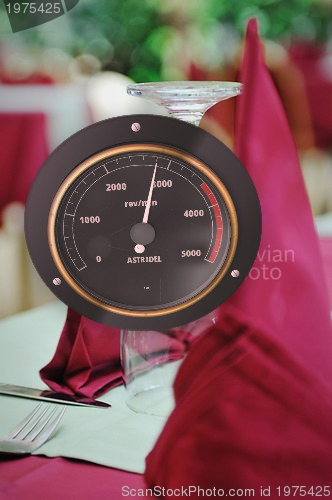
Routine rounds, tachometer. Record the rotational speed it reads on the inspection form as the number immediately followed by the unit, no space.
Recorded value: 2800rpm
